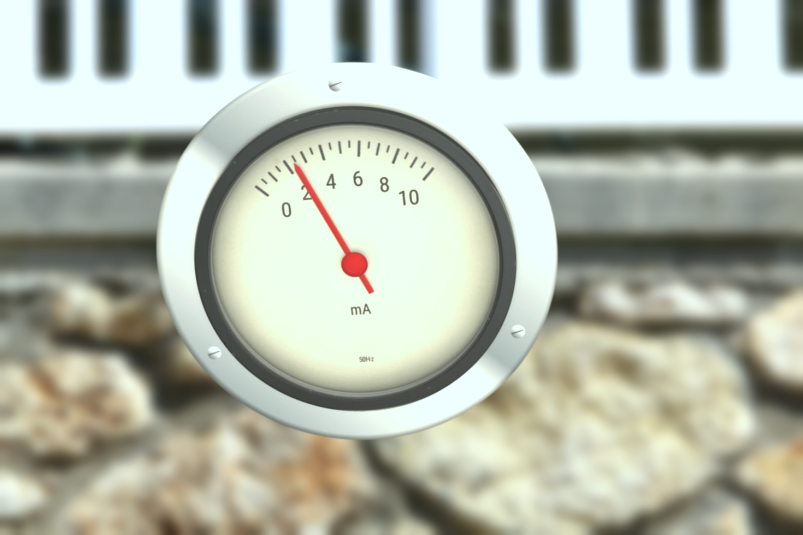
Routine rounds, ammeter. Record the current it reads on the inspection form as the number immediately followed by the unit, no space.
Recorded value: 2.5mA
